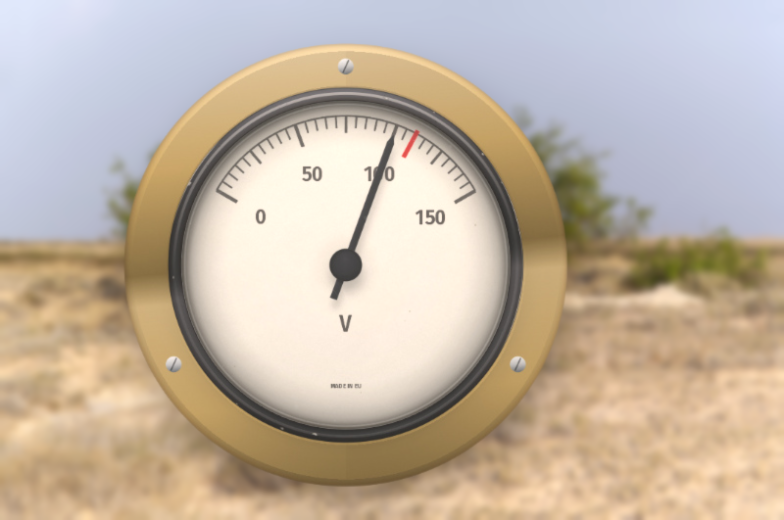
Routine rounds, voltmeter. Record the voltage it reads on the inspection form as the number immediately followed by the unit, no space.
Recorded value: 100V
